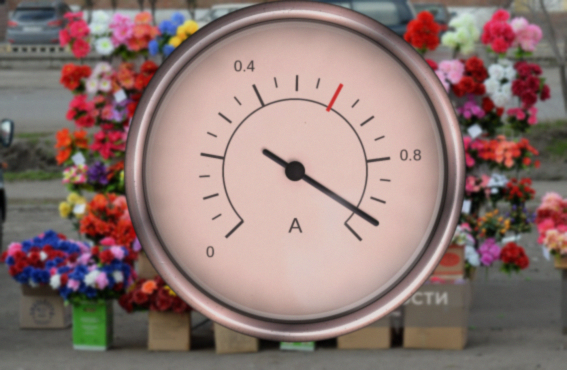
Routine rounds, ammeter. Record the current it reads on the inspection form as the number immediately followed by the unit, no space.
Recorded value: 0.95A
